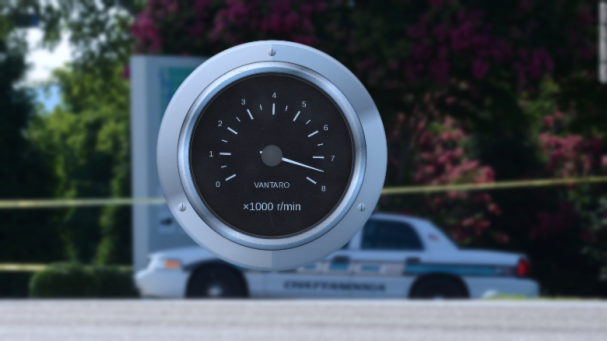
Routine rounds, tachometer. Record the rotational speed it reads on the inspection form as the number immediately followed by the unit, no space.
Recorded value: 7500rpm
